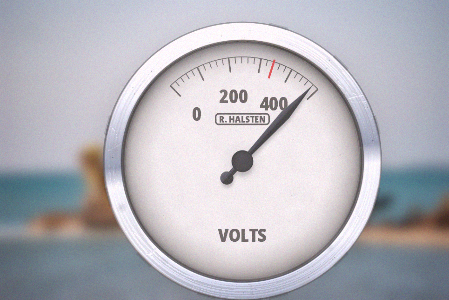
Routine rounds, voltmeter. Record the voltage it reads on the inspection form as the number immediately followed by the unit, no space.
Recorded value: 480V
